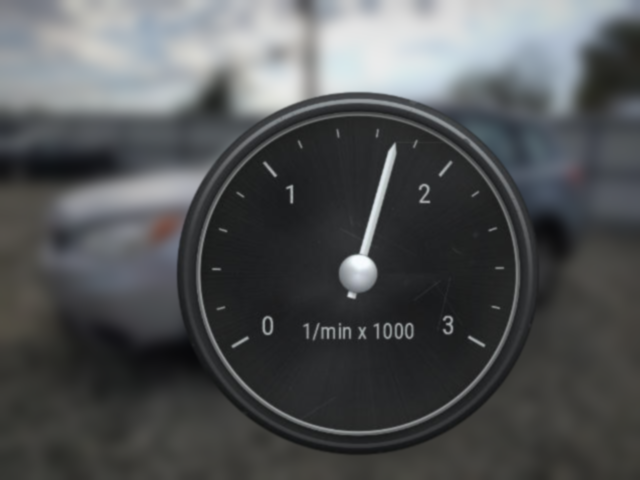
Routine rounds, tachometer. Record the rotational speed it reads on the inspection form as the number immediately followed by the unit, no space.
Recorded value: 1700rpm
